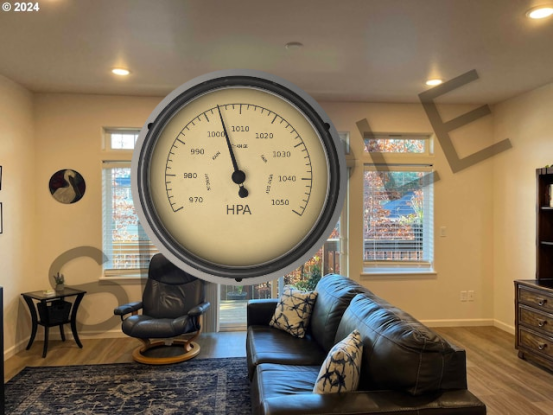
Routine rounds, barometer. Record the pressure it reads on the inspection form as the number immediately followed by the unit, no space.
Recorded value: 1004hPa
